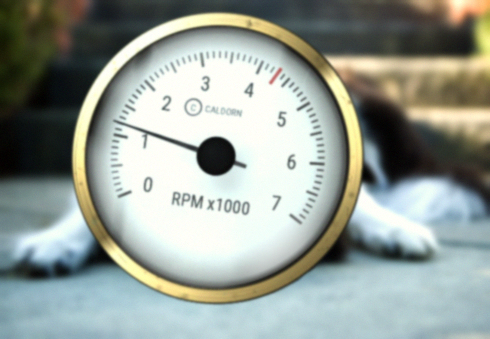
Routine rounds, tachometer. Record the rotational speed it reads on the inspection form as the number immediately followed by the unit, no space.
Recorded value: 1200rpm
